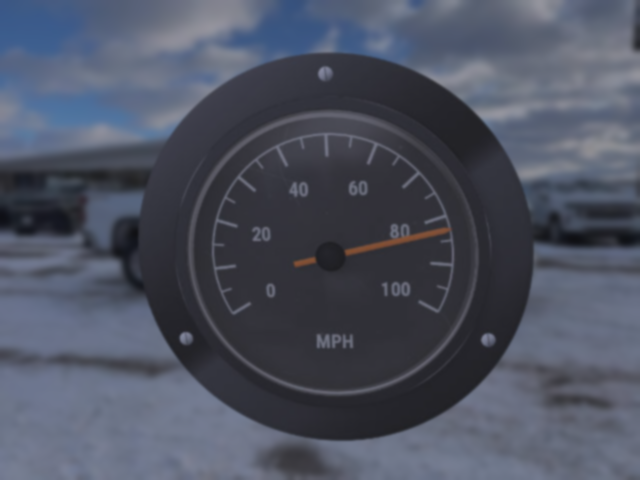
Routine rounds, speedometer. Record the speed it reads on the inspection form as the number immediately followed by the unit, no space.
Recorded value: 82.5mph
